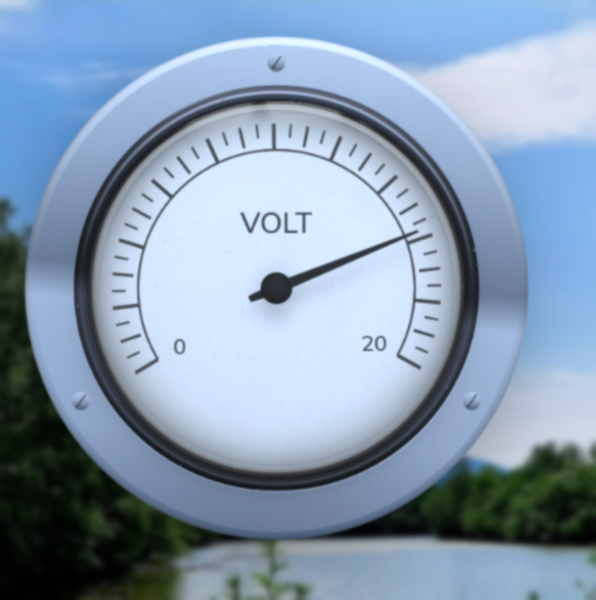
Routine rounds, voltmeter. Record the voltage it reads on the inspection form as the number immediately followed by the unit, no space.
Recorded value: 15.75V
